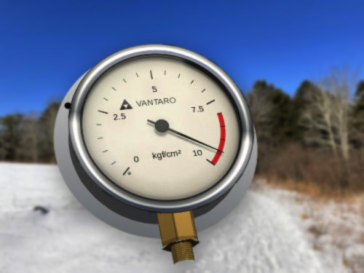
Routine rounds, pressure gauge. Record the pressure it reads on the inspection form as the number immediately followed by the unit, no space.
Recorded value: 9.5kg/cm²
